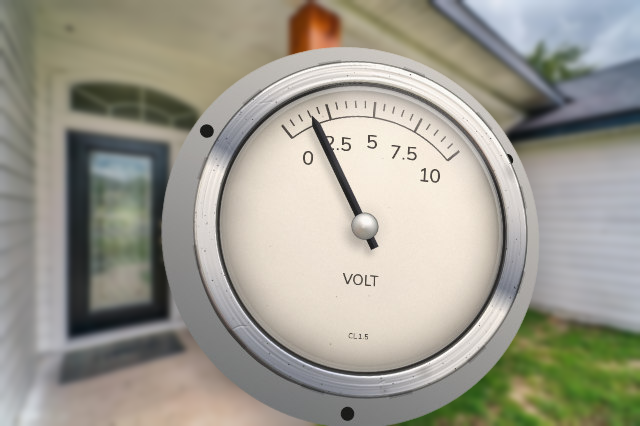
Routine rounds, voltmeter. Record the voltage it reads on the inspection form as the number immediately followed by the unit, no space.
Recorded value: 1.5V
